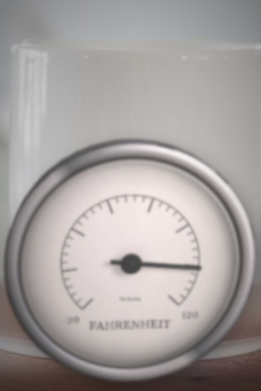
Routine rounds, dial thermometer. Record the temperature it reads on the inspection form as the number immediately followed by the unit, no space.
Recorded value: 100°F
